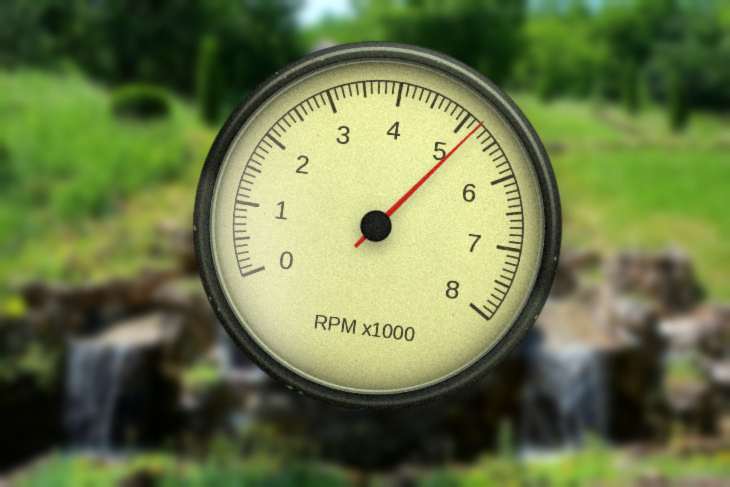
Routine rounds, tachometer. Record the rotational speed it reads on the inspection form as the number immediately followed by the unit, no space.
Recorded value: 5200rpm
